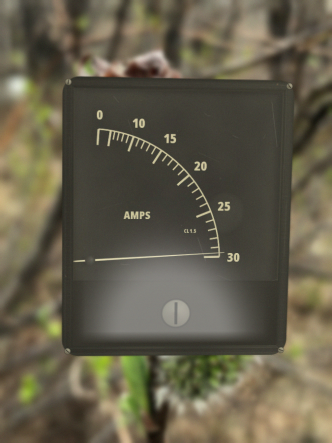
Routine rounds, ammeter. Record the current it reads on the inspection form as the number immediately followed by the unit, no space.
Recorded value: 29.5A
